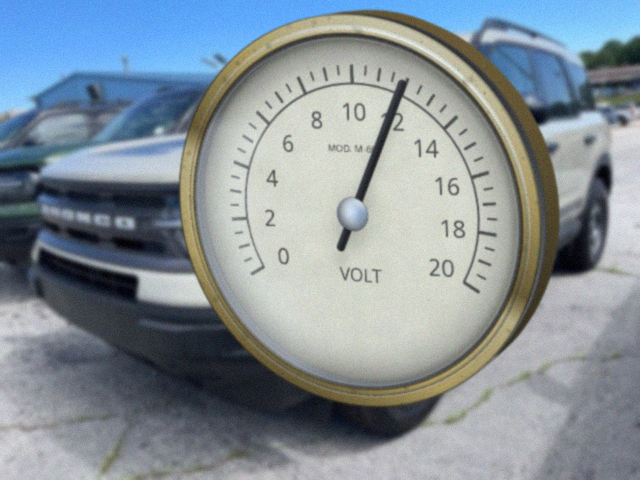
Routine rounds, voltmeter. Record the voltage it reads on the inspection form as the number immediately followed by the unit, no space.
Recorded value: 12V
